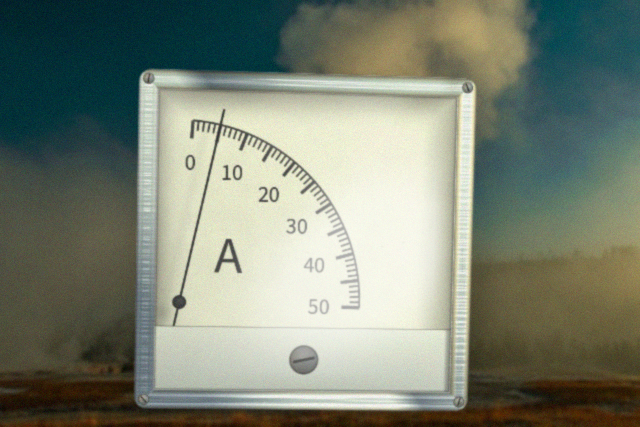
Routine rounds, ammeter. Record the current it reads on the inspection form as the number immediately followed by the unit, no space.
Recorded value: 5A
